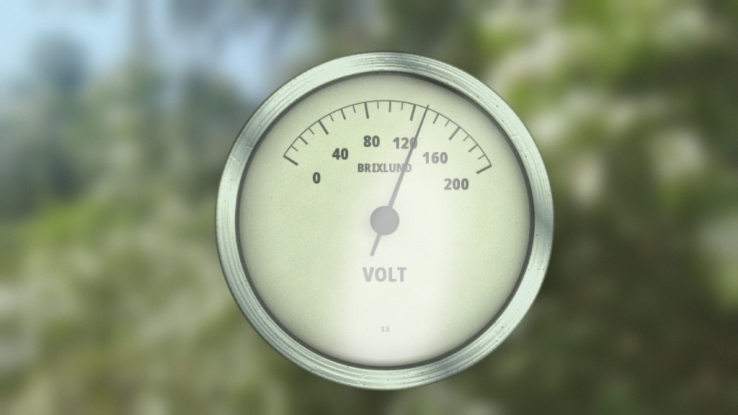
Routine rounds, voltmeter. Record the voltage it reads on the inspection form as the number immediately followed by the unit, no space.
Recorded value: 130V
